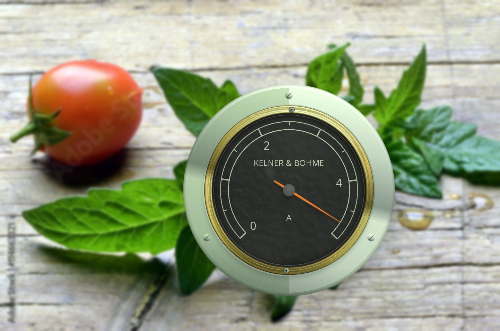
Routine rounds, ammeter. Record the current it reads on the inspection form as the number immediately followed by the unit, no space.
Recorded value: 4.75A
